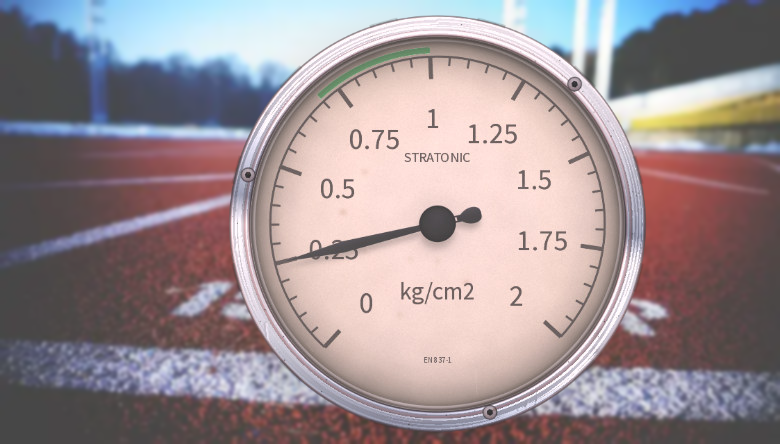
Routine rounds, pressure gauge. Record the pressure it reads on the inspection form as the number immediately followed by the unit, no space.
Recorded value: 0.25kg/cm²
